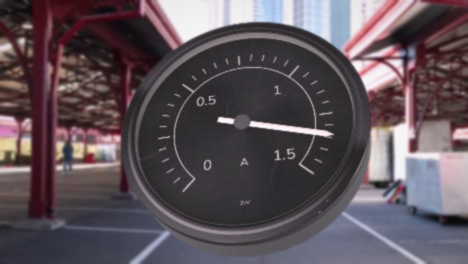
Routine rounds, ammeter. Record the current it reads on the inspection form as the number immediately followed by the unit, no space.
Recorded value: 1.35A
